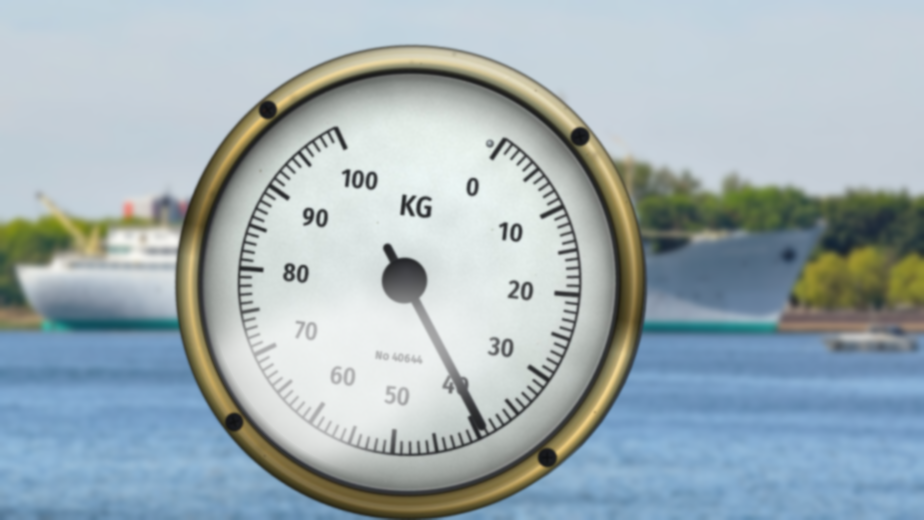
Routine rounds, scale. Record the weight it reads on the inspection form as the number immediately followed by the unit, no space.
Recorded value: 39kg
